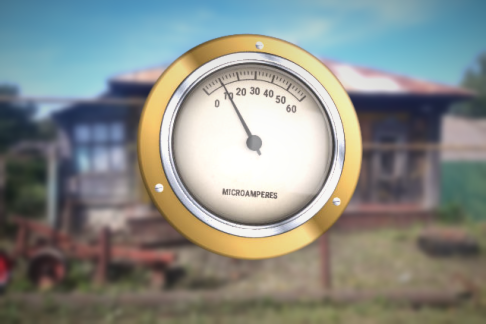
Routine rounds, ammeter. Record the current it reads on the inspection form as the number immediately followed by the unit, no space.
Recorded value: 10µA
